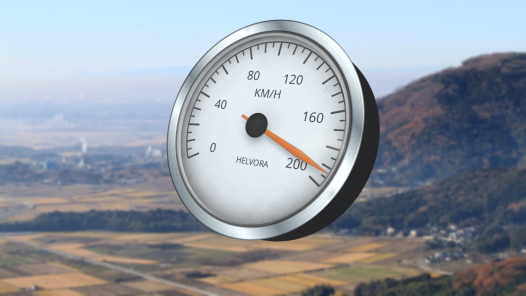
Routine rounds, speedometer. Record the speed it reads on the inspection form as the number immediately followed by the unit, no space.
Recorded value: 192.5km/h
